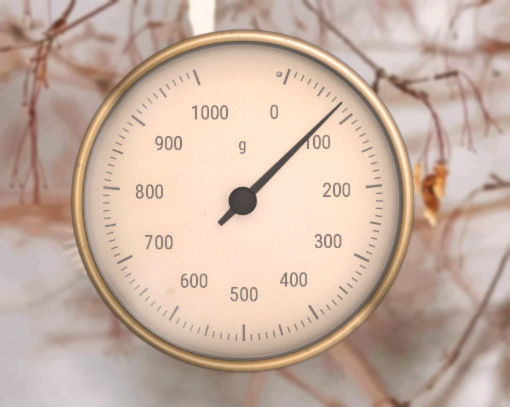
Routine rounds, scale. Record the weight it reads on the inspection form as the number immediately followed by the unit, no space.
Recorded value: 80g
